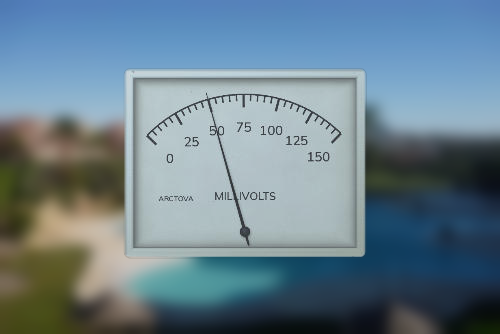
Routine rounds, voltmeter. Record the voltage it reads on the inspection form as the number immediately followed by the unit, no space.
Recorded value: 50mV
